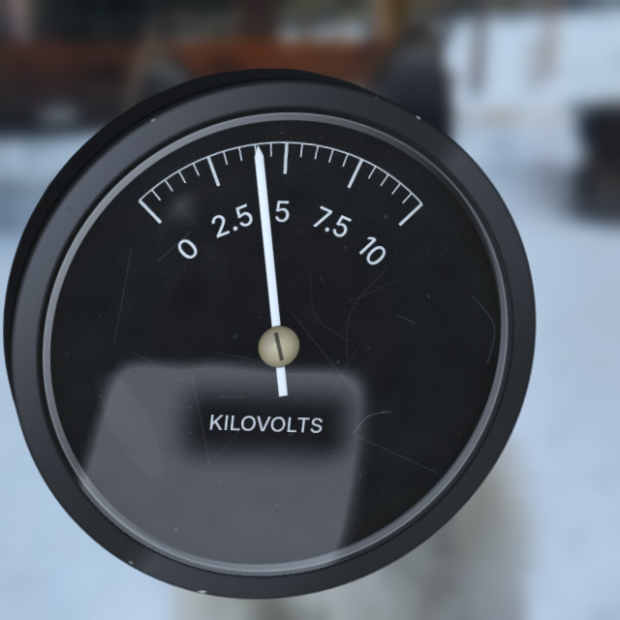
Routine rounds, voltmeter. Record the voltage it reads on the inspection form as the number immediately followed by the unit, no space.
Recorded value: 4kV
